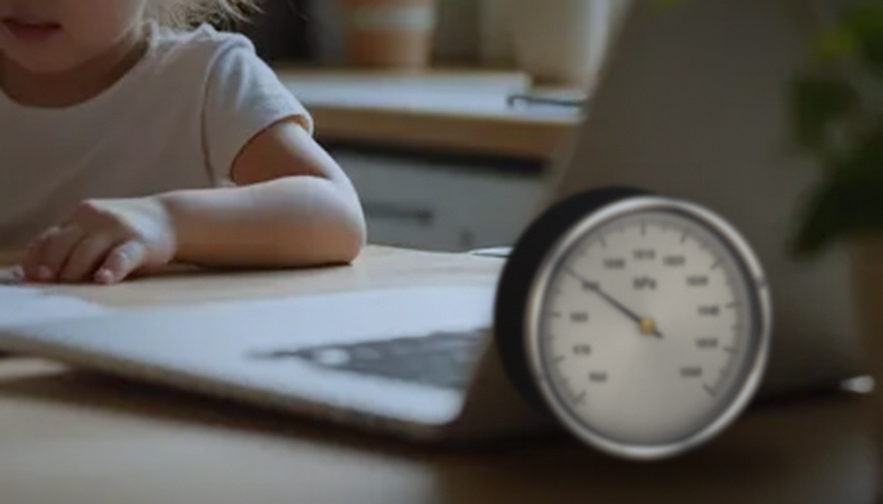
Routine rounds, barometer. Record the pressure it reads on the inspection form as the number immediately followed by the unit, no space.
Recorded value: 990hPa
